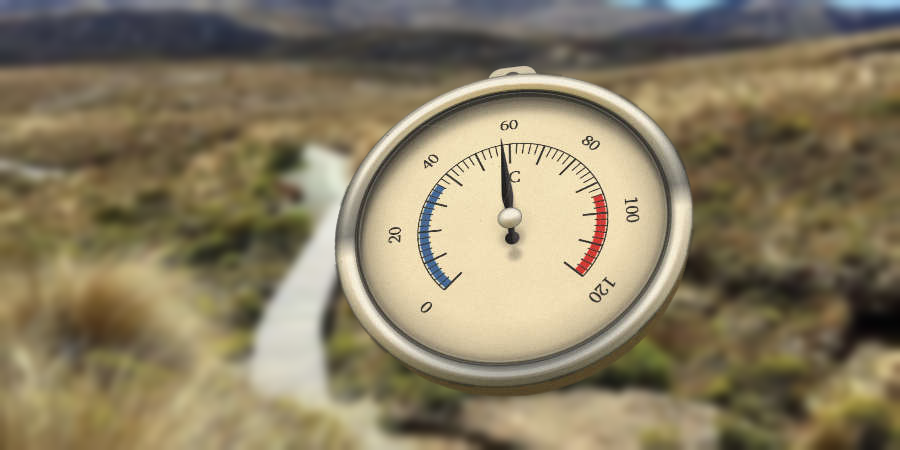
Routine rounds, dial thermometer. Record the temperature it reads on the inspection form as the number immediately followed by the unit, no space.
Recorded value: 58°C
